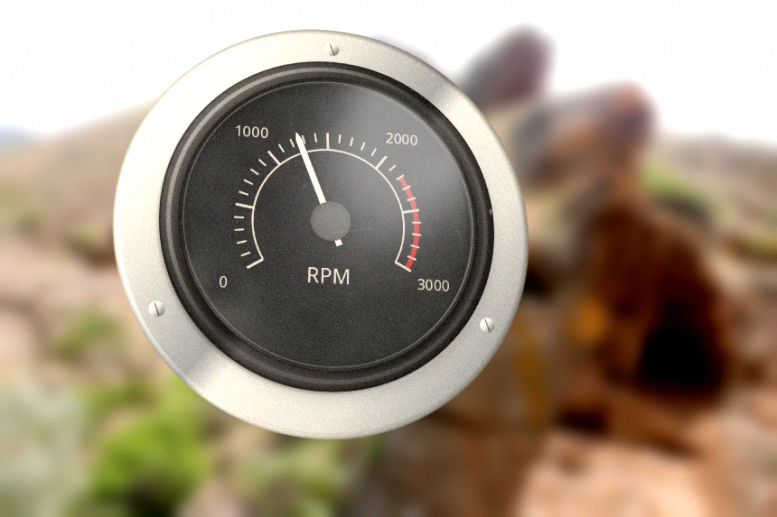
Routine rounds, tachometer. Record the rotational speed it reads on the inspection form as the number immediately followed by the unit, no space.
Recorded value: 1250rpm
